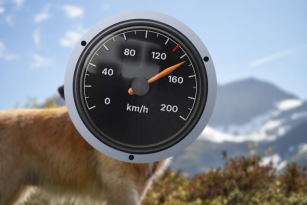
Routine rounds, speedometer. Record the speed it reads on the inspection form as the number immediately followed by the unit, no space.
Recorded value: 145km/h
